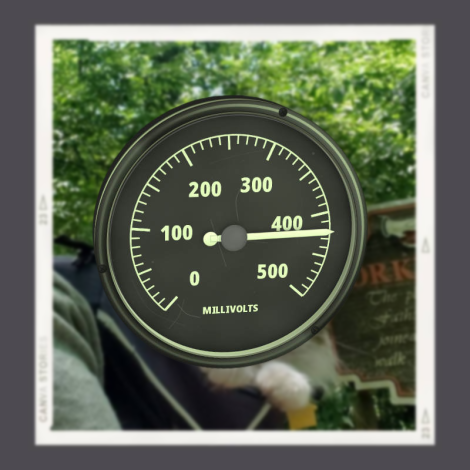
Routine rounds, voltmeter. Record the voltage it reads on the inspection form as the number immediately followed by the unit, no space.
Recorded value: 420mV
